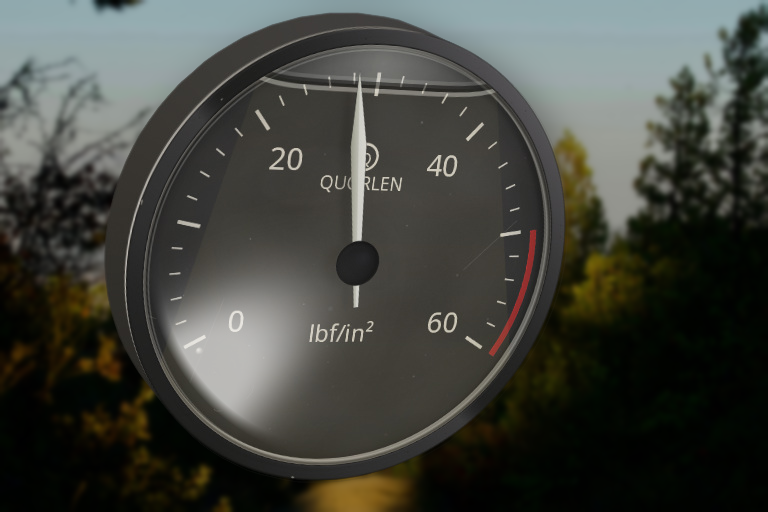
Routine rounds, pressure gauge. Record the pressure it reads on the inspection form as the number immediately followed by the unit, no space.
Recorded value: 28psi
